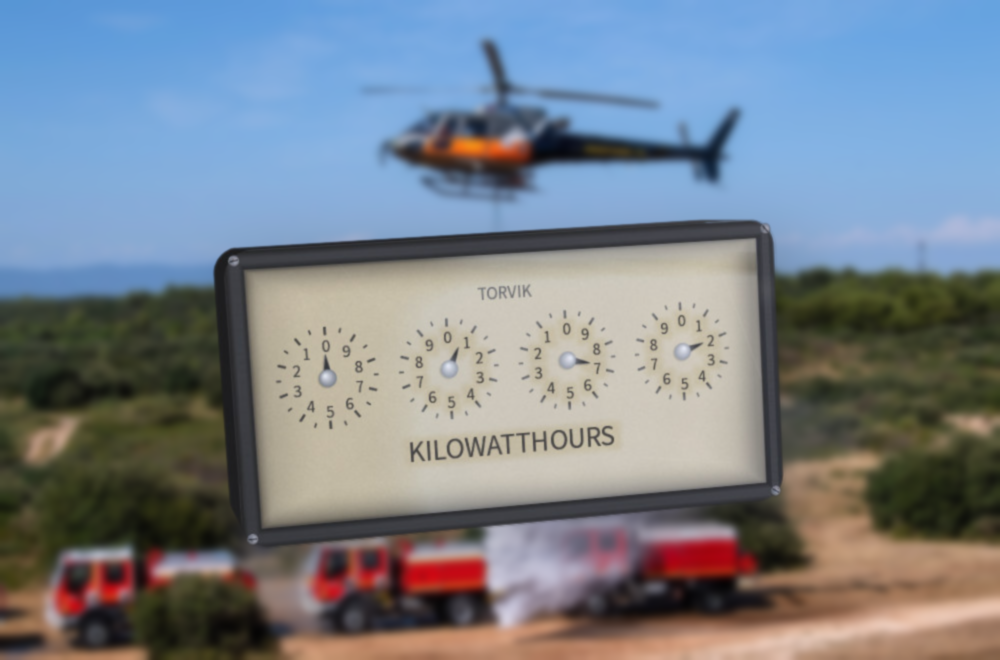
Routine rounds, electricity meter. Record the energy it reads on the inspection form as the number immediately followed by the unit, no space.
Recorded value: 72kWh
